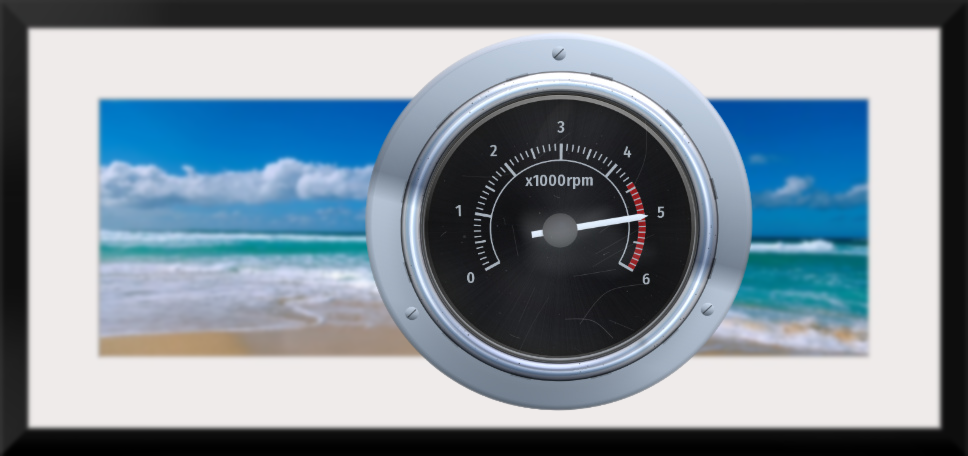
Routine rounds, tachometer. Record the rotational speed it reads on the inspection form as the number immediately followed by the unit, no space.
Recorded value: 5000rpm
